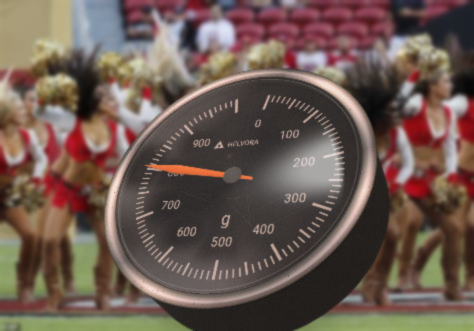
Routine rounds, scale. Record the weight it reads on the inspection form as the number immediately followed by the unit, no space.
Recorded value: 800g
